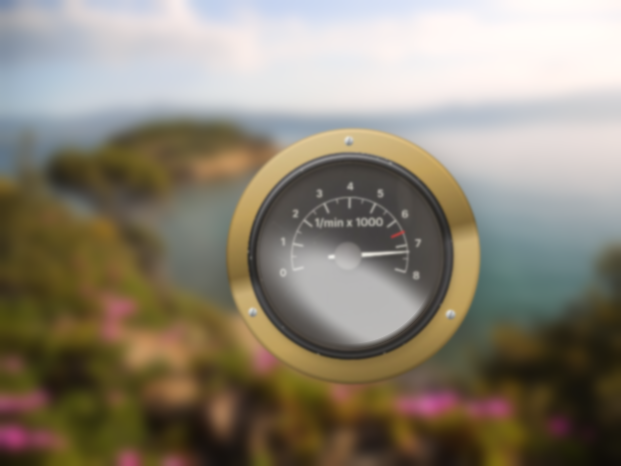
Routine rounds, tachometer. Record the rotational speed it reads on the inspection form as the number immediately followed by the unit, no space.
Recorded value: 7250rpm
